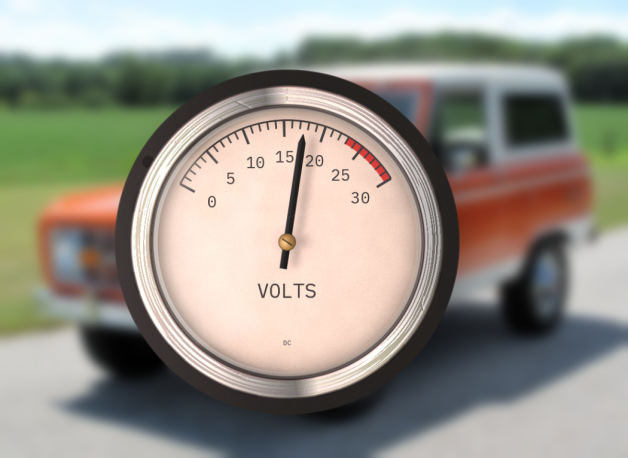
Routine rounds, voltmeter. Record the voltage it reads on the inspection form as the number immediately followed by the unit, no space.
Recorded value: 17.5V
